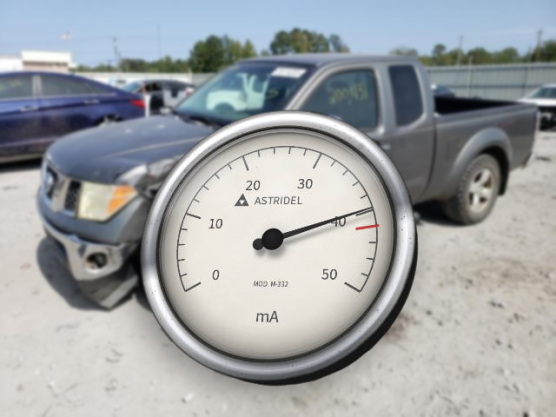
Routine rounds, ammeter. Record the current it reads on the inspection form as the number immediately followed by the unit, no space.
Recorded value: 40mA
